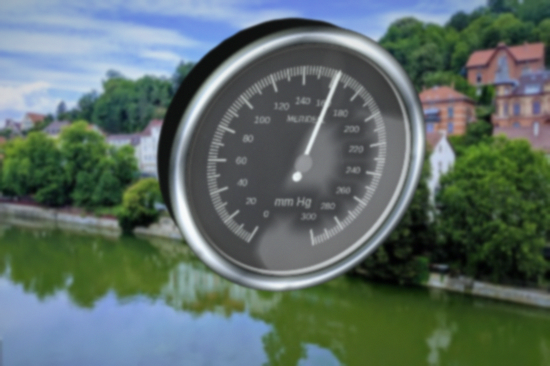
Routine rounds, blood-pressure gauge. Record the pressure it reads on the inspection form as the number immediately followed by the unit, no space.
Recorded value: 160mmHg
